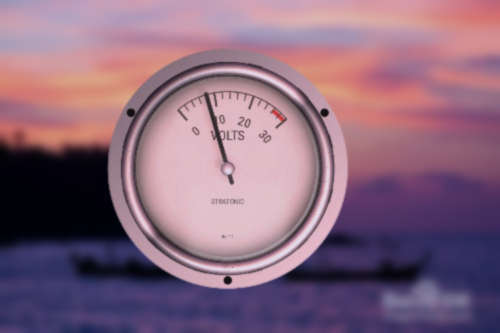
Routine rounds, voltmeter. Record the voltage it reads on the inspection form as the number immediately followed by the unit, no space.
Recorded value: 8V
